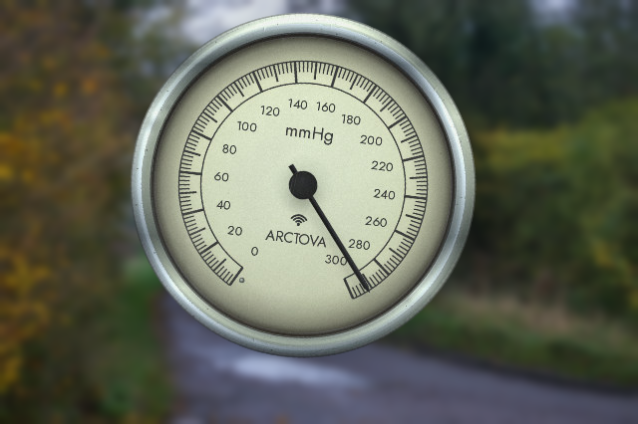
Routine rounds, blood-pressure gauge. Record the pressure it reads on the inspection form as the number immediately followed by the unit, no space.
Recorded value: 292mmHg
